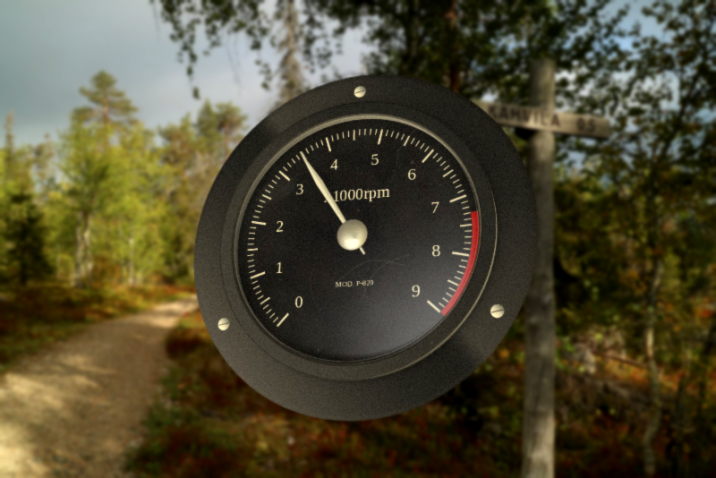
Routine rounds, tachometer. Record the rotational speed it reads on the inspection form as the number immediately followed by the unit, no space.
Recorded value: 3500rpm
